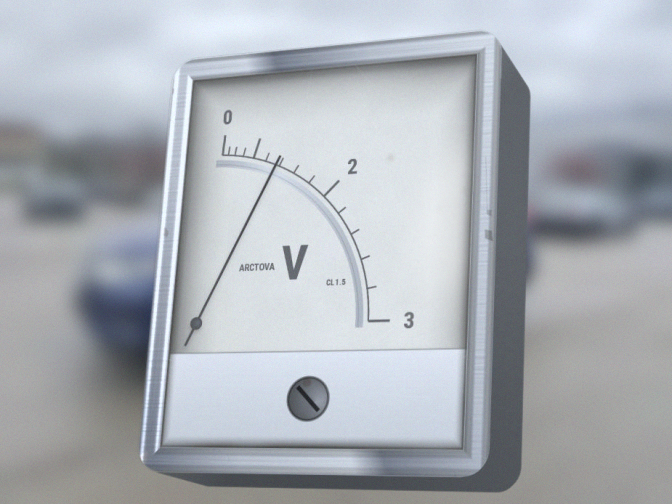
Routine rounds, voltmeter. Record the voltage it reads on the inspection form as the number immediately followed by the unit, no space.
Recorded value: 1.4V
